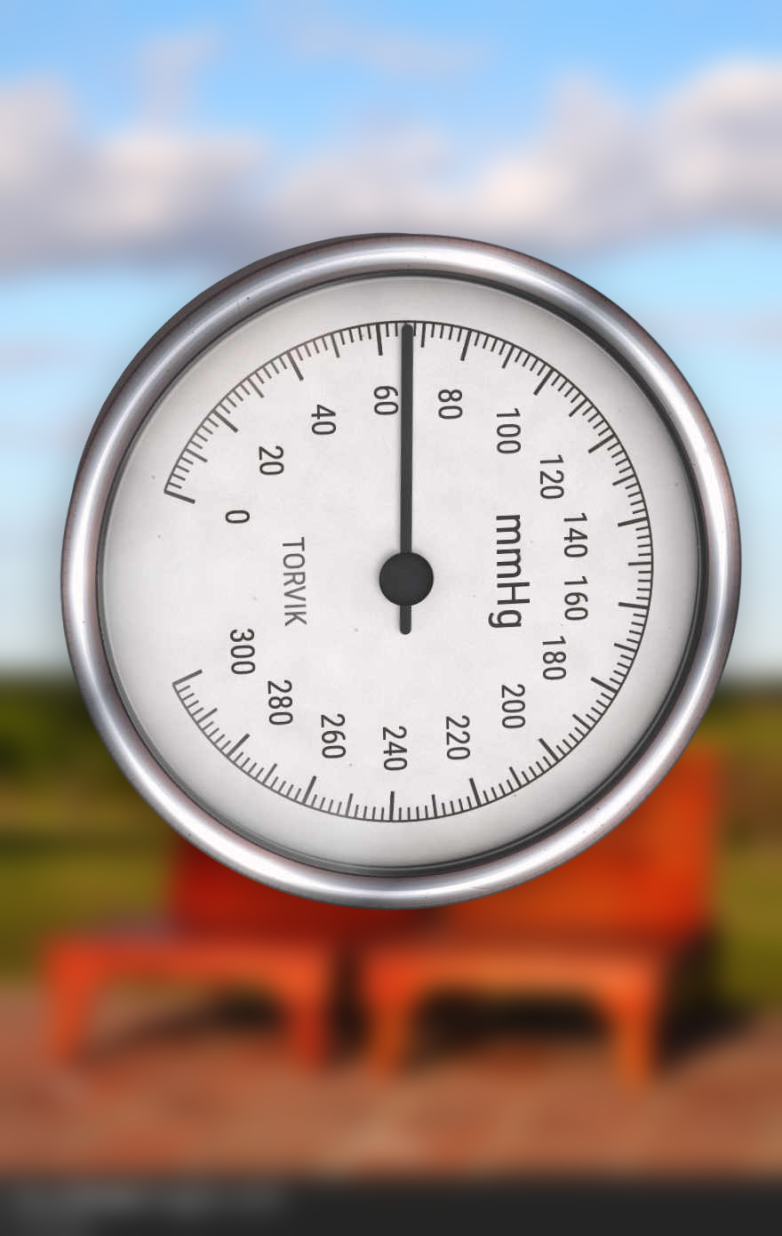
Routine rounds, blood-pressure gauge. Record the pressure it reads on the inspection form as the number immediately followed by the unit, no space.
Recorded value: 66mmHg
